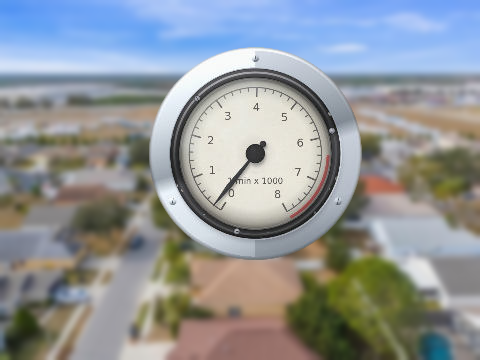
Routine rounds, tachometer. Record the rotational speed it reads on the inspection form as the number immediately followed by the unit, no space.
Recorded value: 200rpm
